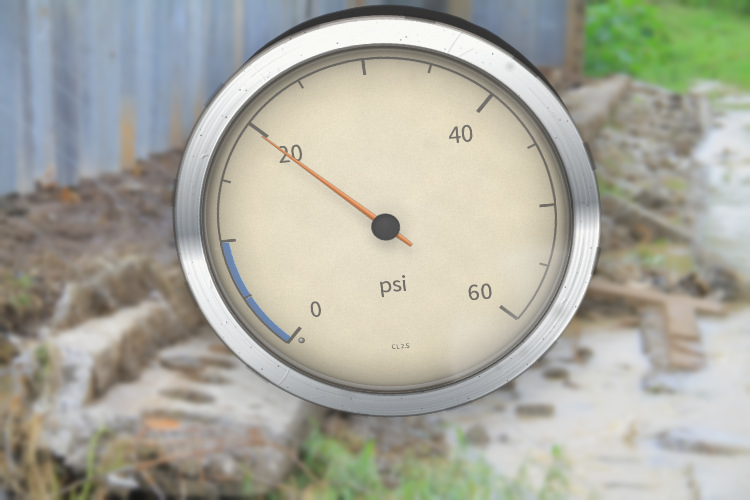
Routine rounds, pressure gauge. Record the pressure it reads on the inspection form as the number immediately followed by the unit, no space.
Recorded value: 20psi
